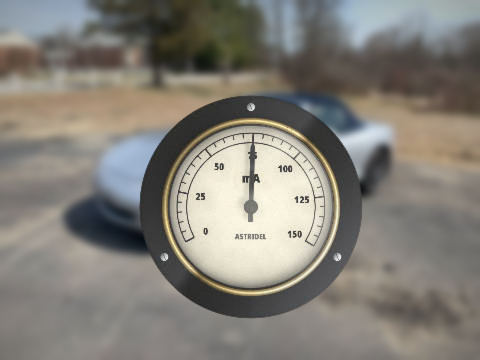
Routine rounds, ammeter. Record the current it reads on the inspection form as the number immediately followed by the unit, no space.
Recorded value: 75mA
